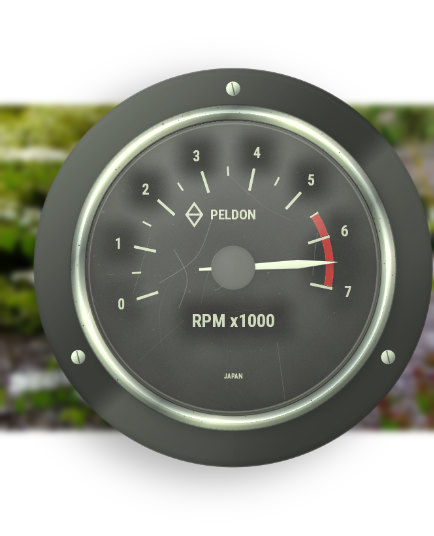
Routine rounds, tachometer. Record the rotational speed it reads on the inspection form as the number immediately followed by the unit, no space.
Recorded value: 6500rpm
